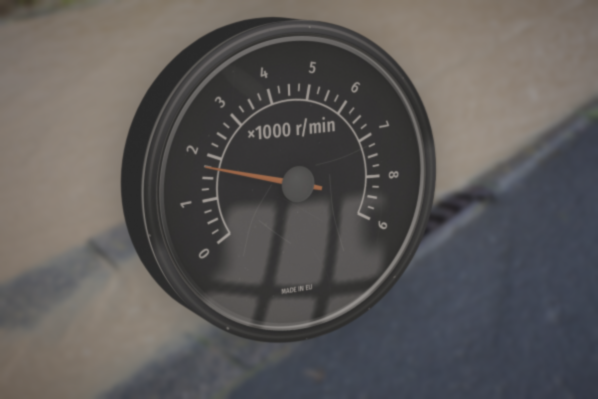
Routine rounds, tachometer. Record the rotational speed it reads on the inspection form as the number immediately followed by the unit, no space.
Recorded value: 1750rpm
